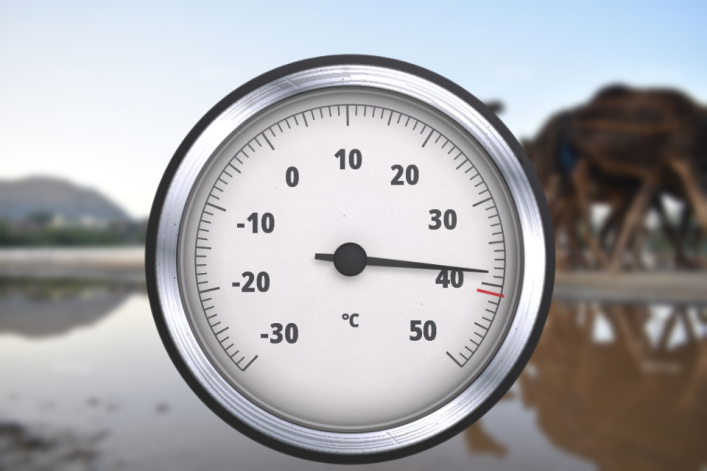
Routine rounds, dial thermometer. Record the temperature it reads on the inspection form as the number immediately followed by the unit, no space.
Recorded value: 38.5°C
